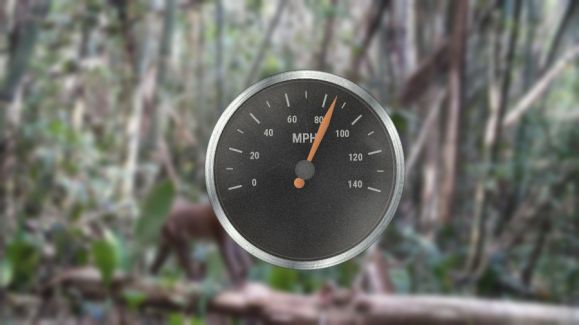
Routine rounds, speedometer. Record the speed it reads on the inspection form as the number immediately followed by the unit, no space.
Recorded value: 85mph
